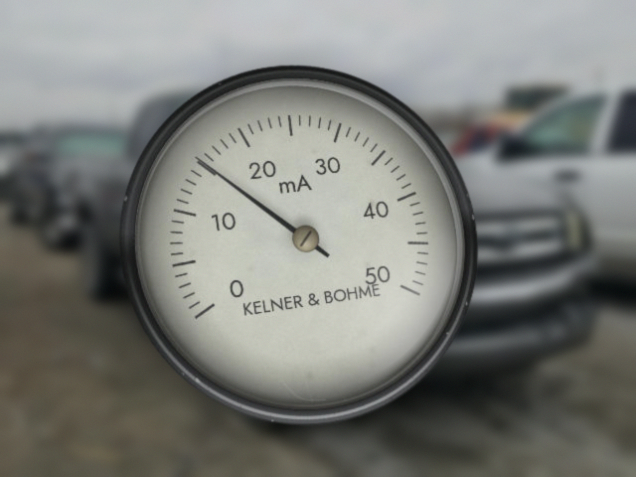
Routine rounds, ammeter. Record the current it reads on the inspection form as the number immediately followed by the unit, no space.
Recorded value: 15mA
